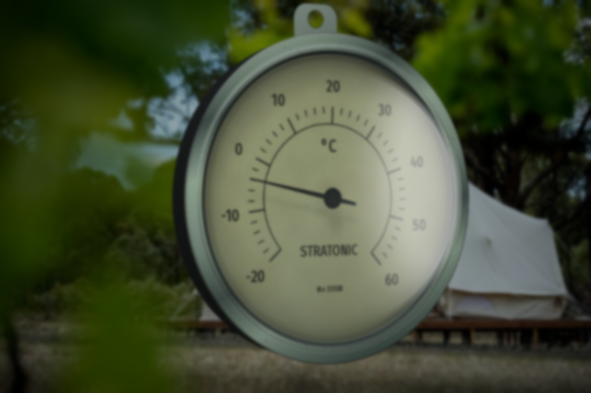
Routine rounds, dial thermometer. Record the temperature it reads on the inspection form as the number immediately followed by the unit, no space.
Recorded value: -4°C
